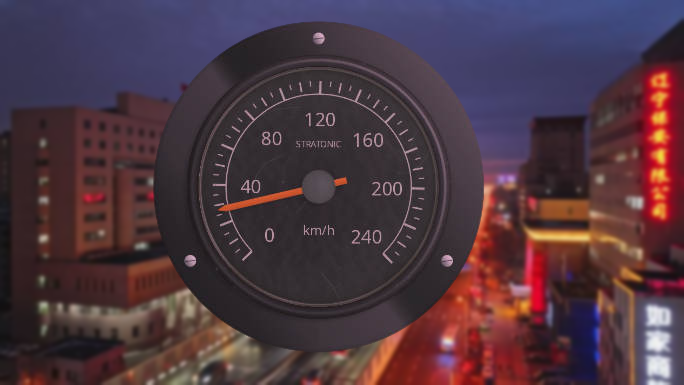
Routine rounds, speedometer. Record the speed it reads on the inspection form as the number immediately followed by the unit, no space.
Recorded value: 27.5km/h
